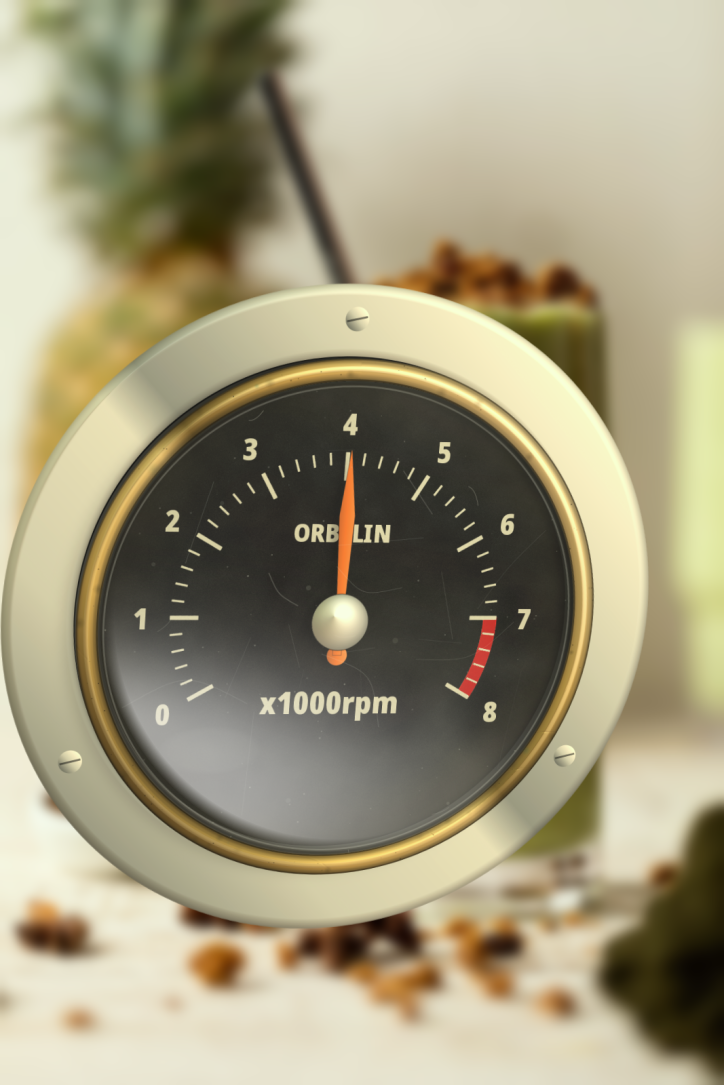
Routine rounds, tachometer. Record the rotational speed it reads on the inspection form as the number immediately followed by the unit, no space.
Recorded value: 4000rpm
